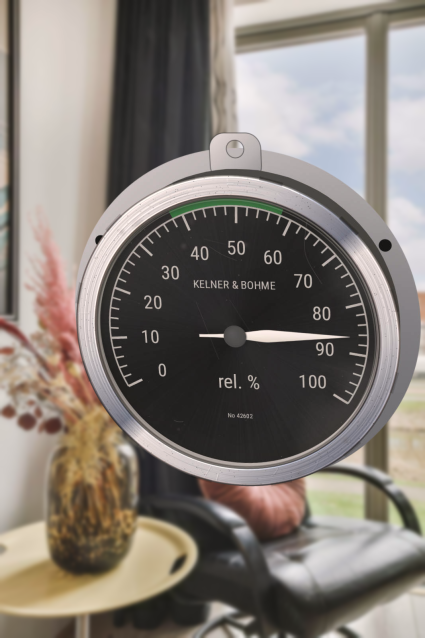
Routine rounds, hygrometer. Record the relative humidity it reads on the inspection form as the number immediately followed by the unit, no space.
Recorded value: 86%
